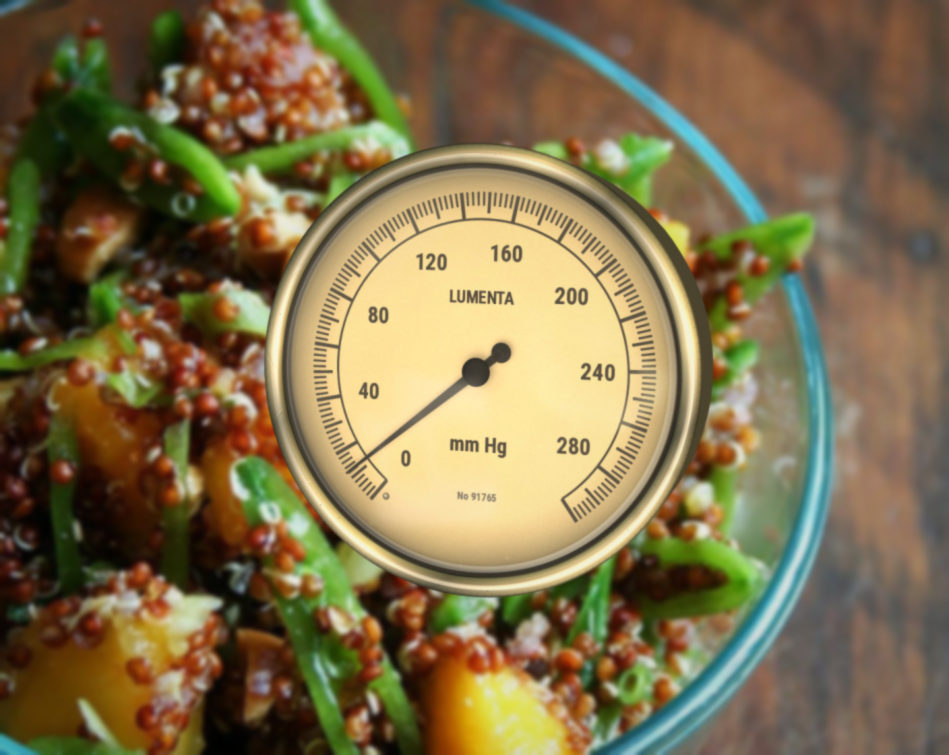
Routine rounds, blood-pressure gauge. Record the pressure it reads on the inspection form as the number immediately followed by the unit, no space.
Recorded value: 12mmHg
